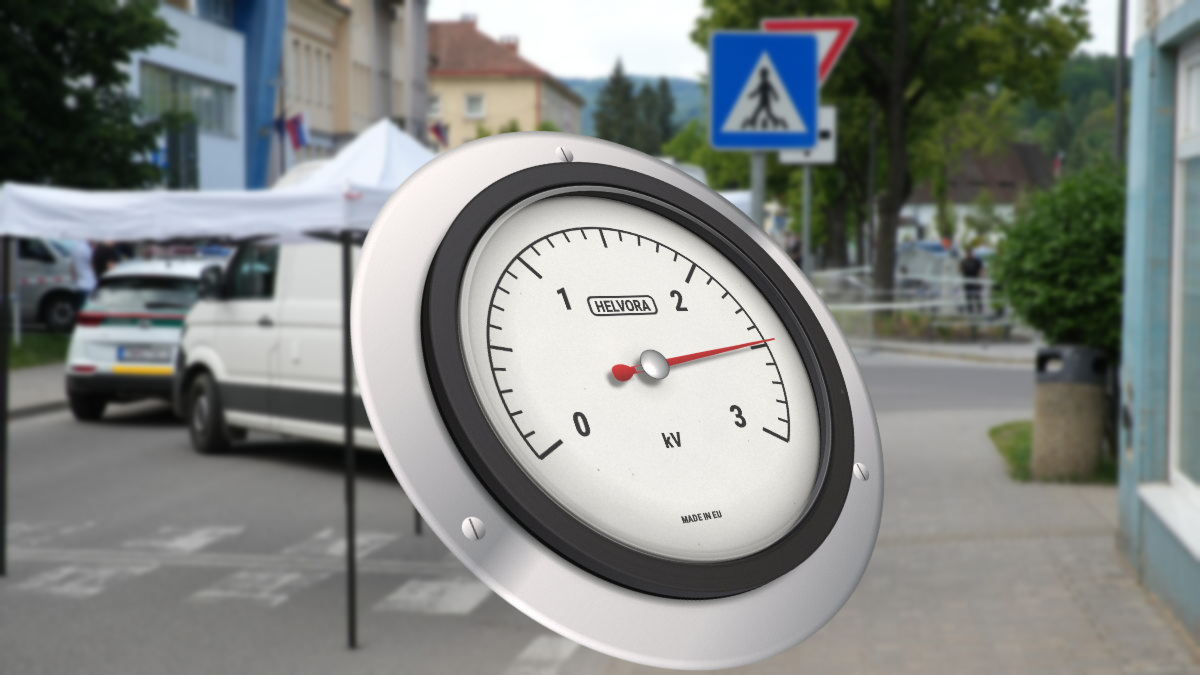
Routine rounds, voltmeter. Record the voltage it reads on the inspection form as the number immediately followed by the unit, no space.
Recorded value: 2.5kV
